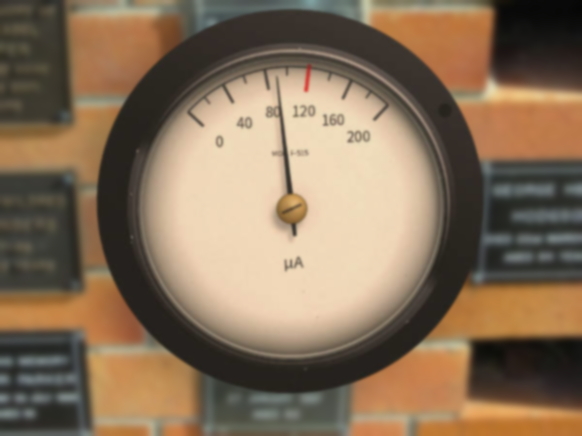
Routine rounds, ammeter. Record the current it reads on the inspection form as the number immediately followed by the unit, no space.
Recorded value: 90µA
